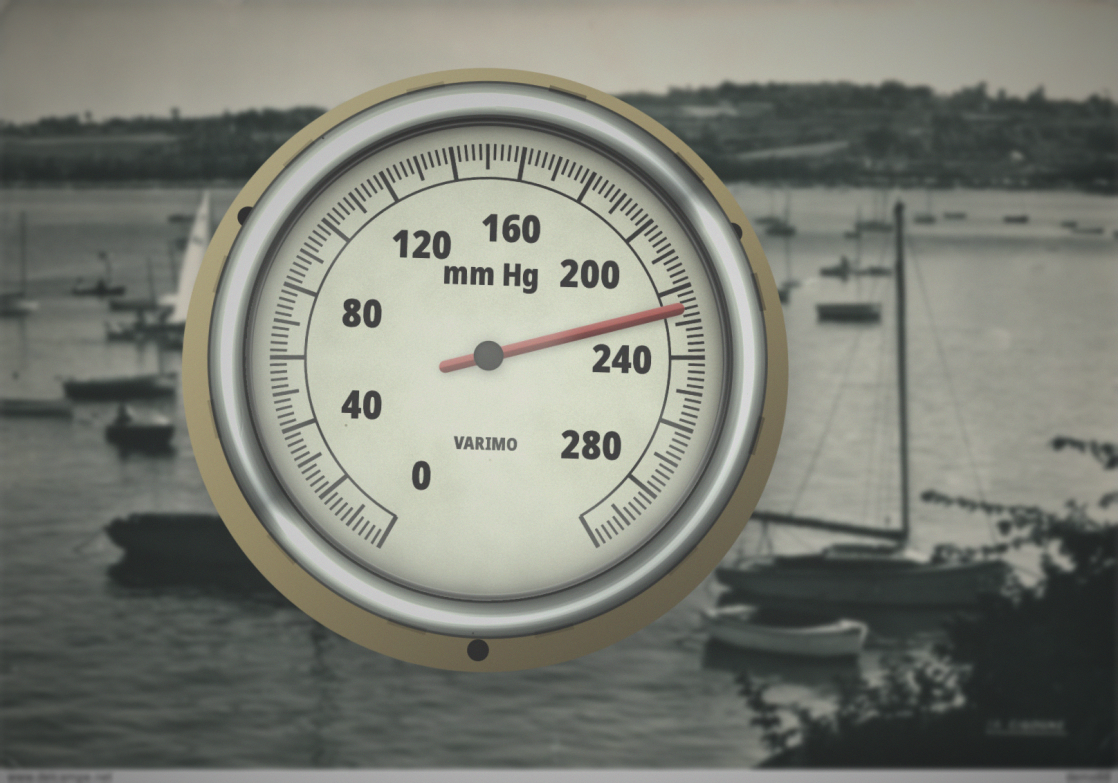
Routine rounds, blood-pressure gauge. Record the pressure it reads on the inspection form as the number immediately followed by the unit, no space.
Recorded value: 226mmHg
